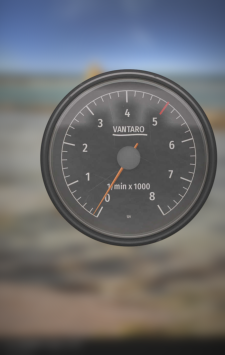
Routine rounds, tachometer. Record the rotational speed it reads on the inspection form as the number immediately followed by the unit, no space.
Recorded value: 100rpm
